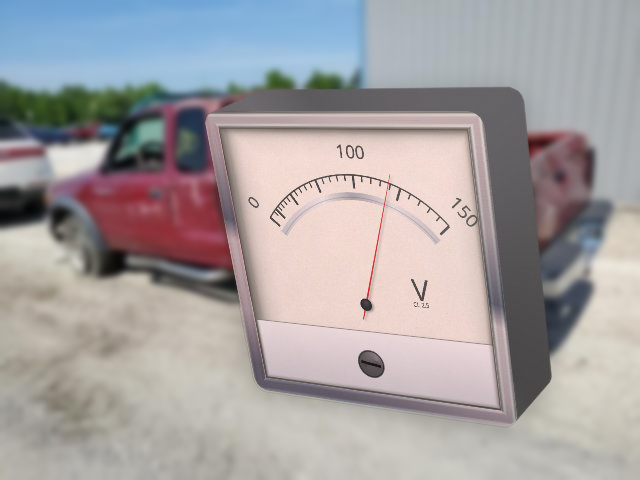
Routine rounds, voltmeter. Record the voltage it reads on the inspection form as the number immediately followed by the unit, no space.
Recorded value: 120V
